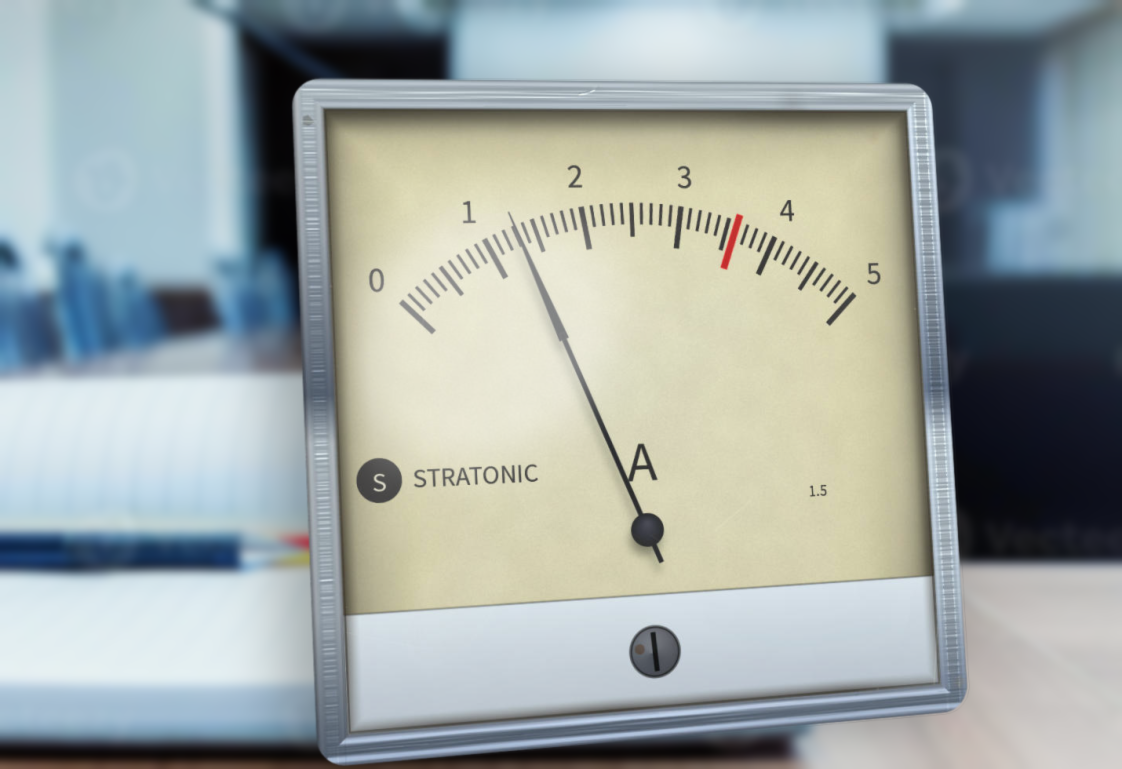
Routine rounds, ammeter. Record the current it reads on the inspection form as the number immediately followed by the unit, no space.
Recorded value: 1.3A
